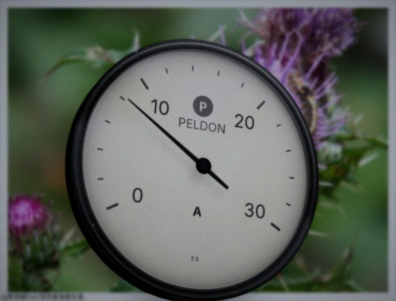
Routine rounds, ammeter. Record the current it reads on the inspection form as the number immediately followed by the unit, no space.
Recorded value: 8A
